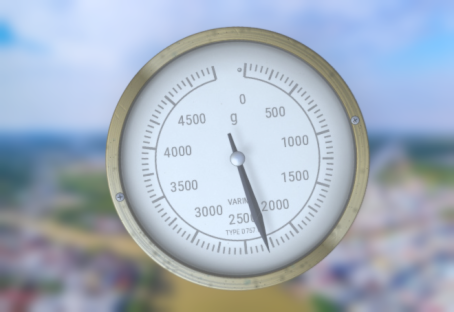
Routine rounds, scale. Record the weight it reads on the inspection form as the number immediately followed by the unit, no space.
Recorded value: 2300g
